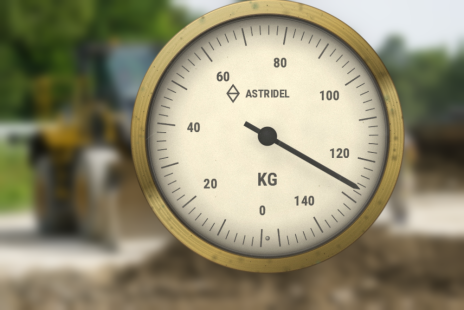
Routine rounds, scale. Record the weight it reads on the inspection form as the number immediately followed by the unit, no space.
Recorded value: 127kg
